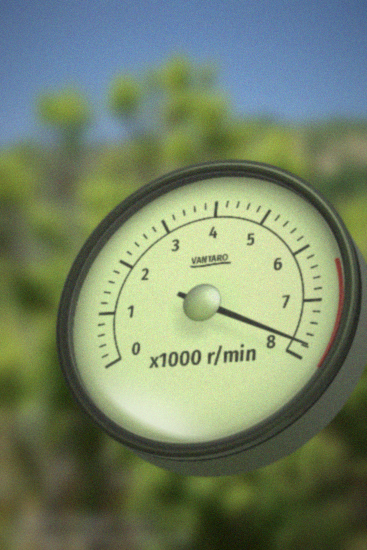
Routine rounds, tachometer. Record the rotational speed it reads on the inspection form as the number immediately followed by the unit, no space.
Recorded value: 7800rpm
